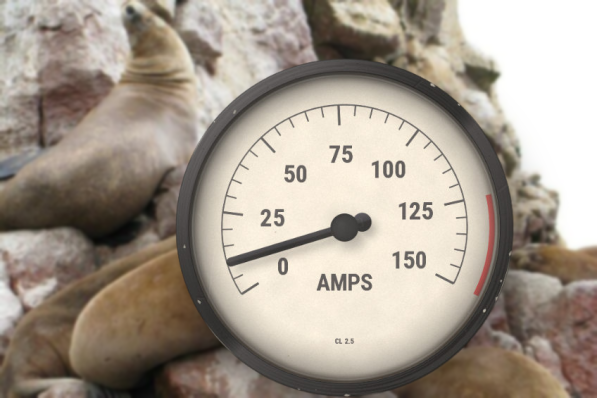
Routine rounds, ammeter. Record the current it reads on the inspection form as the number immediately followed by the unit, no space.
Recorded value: 10A
